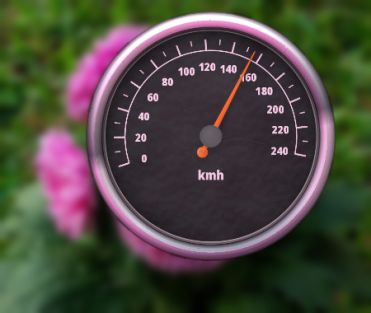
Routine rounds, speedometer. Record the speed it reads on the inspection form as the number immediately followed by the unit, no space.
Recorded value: 155km/h
